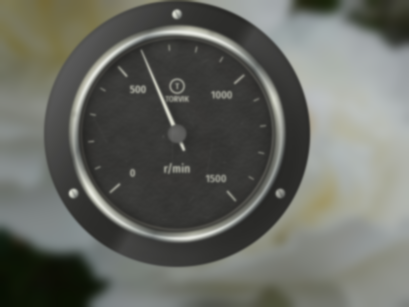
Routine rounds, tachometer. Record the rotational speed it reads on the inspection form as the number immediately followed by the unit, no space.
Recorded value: 600rpm
